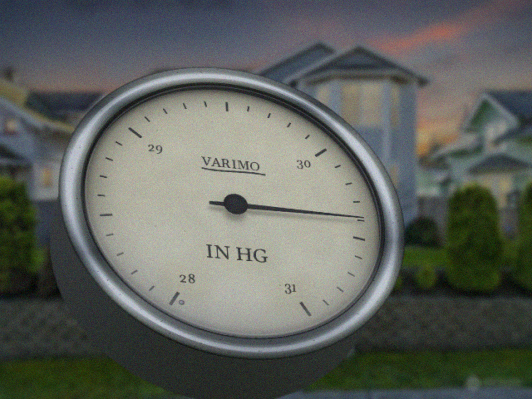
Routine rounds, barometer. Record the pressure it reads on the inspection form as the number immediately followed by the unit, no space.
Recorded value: 30.4inHg
